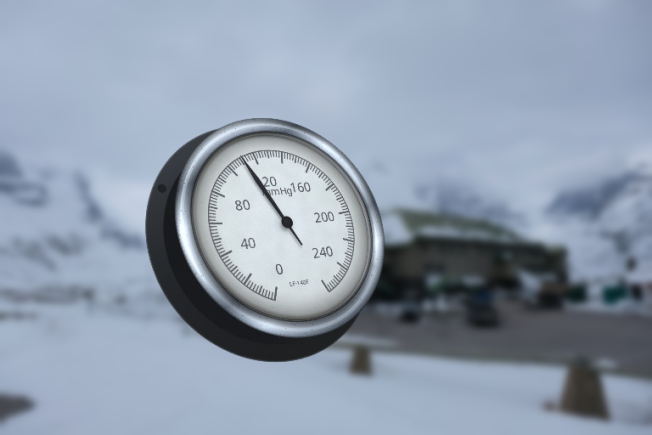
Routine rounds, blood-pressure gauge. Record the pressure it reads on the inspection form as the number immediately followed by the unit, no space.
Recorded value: 110mmHg
